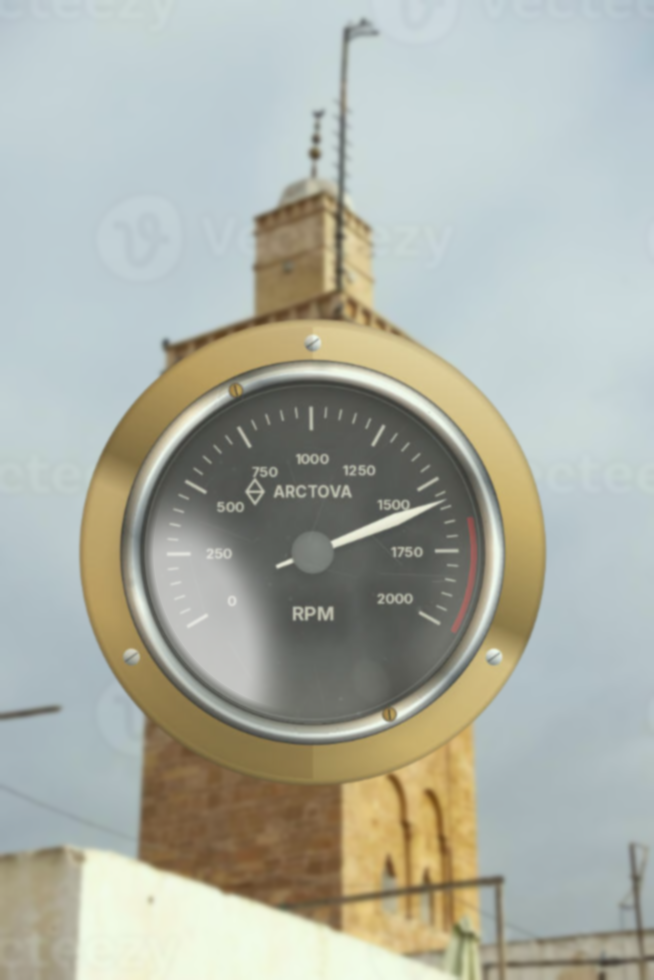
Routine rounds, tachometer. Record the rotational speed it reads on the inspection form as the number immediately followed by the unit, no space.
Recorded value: 1575rpm
